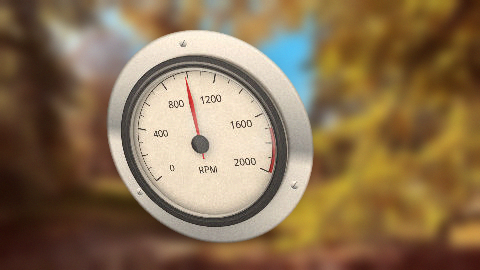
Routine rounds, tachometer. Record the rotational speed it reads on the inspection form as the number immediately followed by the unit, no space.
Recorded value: 1000rpm
